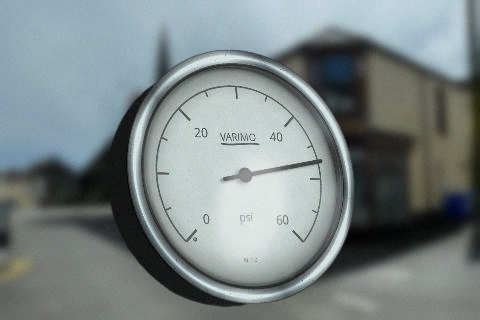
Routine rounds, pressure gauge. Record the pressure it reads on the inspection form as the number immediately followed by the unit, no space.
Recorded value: 47.5psi
